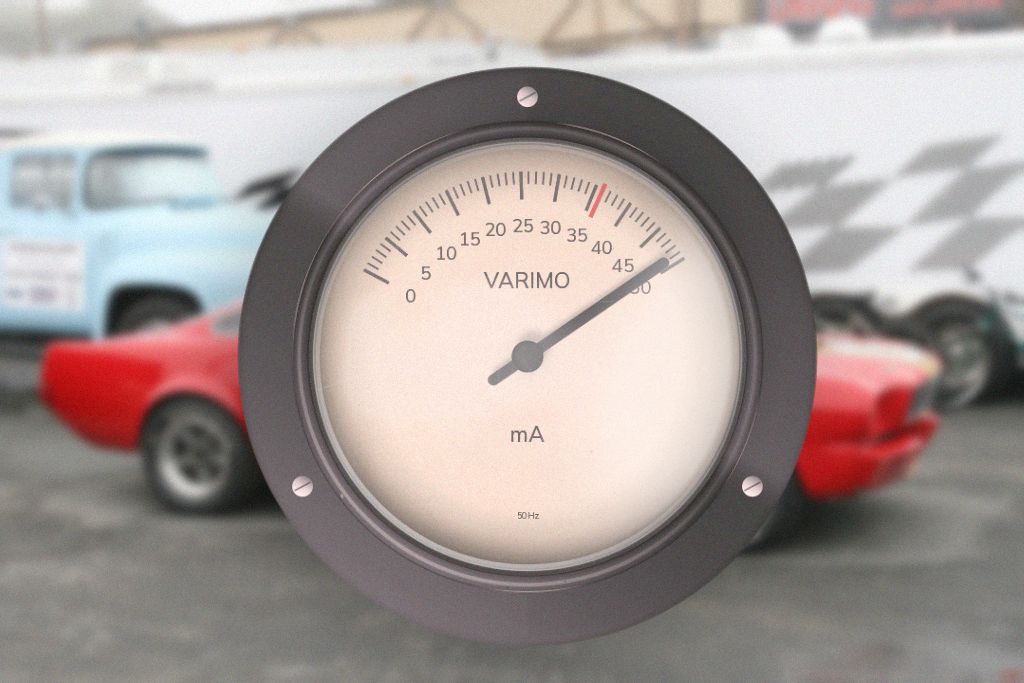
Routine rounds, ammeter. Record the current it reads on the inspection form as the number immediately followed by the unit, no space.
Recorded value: 49mA
